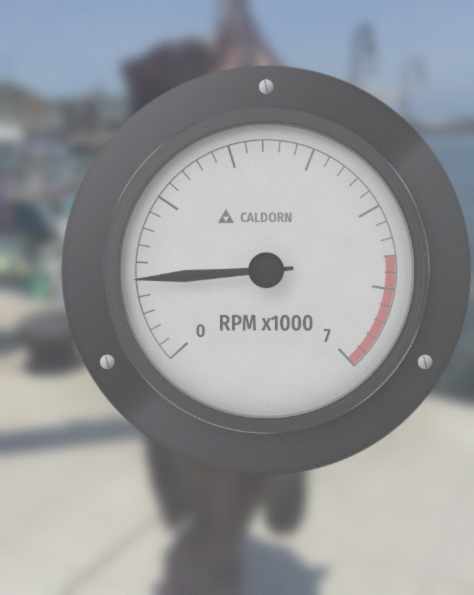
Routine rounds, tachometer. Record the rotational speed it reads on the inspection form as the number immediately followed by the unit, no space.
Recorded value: 1000rpm
